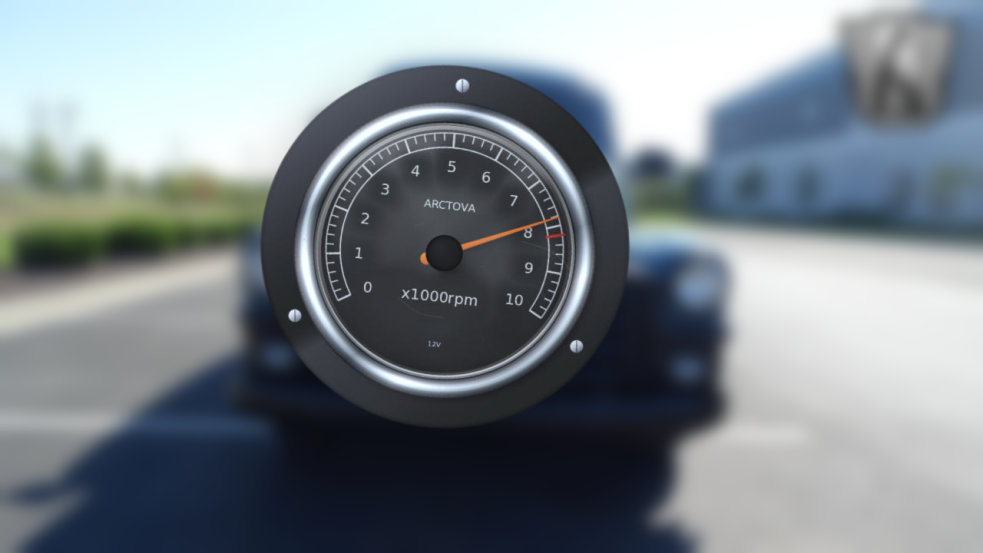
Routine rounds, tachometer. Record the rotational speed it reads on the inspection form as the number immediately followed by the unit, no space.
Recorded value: 7800rpm
